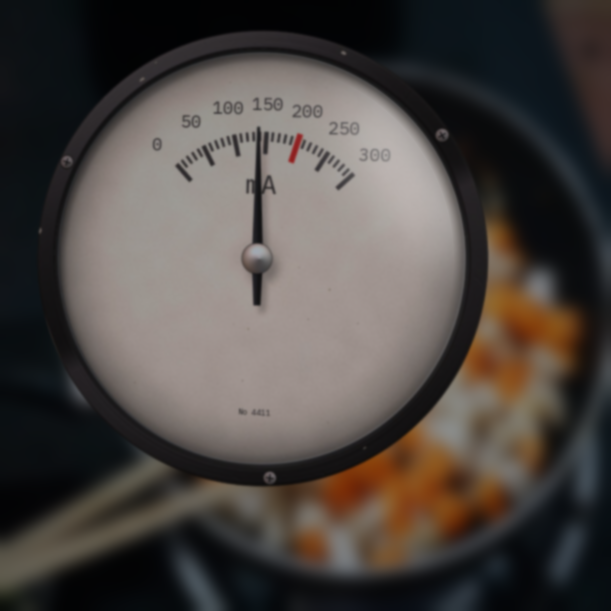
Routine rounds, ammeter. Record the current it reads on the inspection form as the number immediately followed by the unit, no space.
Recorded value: 140mA
